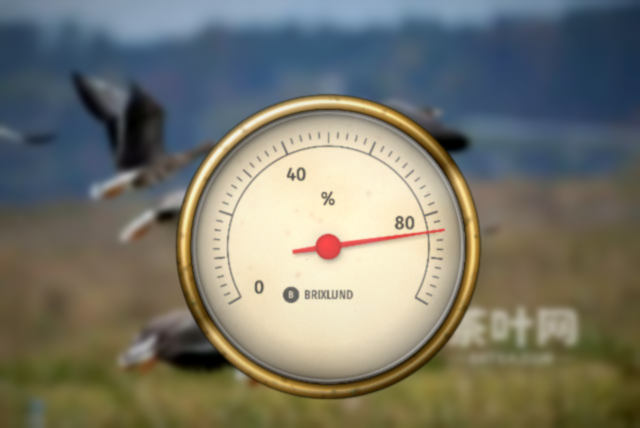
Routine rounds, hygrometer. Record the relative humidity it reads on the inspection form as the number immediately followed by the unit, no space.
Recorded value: 84%
